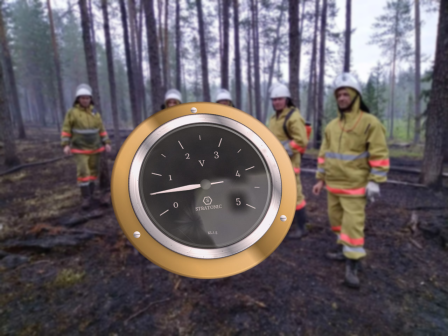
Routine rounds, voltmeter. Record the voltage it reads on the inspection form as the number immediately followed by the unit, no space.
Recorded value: 0.5V
